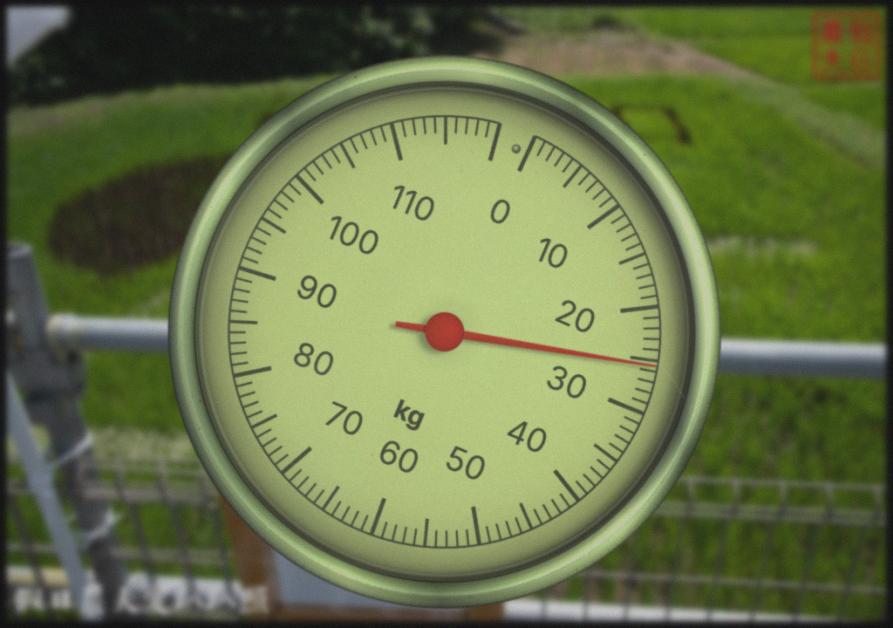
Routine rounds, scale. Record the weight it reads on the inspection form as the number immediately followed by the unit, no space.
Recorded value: 25.5kg
